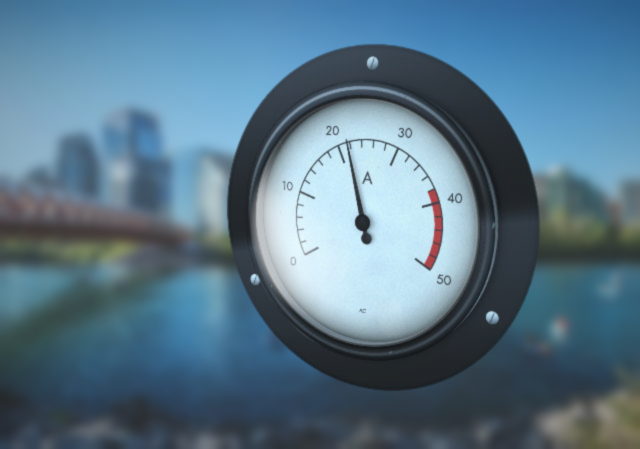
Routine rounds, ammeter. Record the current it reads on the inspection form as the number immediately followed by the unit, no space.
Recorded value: 22A
